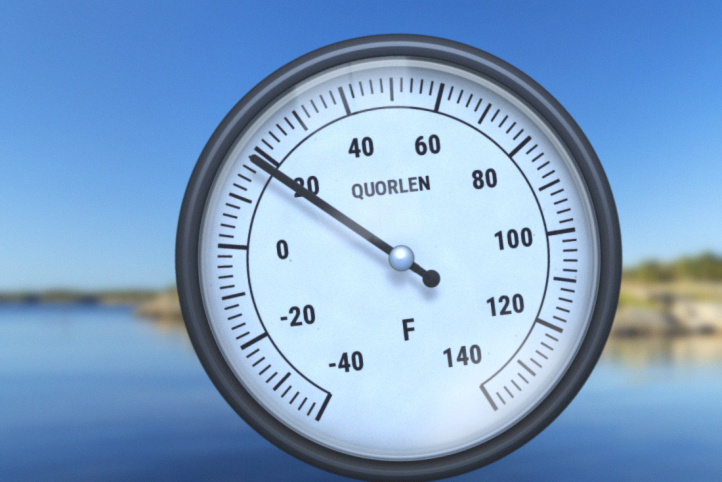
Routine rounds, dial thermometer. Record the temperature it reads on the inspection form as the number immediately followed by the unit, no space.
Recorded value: 18°F
